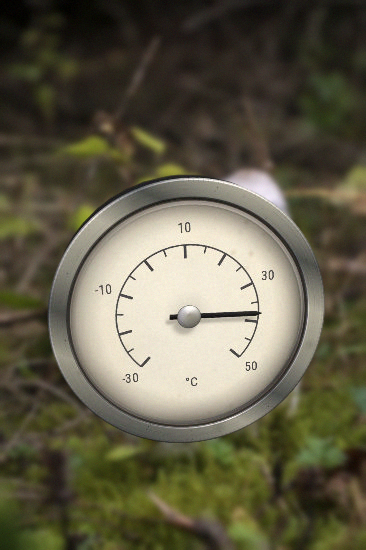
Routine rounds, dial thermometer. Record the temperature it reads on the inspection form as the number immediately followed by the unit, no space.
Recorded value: 37.5°C
